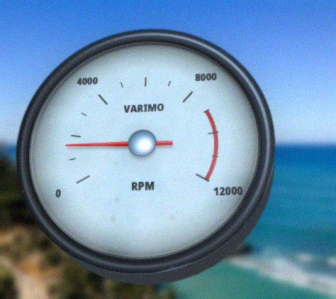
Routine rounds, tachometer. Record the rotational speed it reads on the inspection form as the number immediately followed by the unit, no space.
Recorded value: 1500rpm
